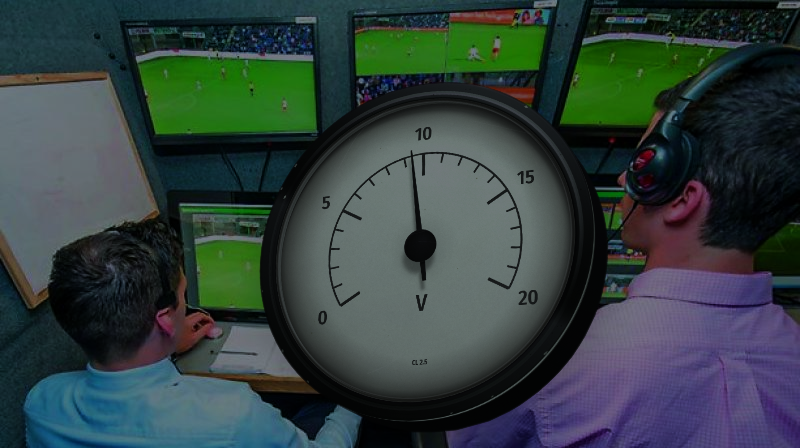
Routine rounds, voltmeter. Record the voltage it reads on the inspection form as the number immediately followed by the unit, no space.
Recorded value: 9.5V
